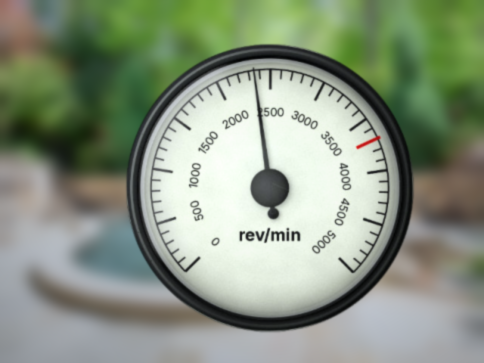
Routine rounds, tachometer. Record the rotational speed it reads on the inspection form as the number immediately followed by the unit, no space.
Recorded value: 2350rpm
